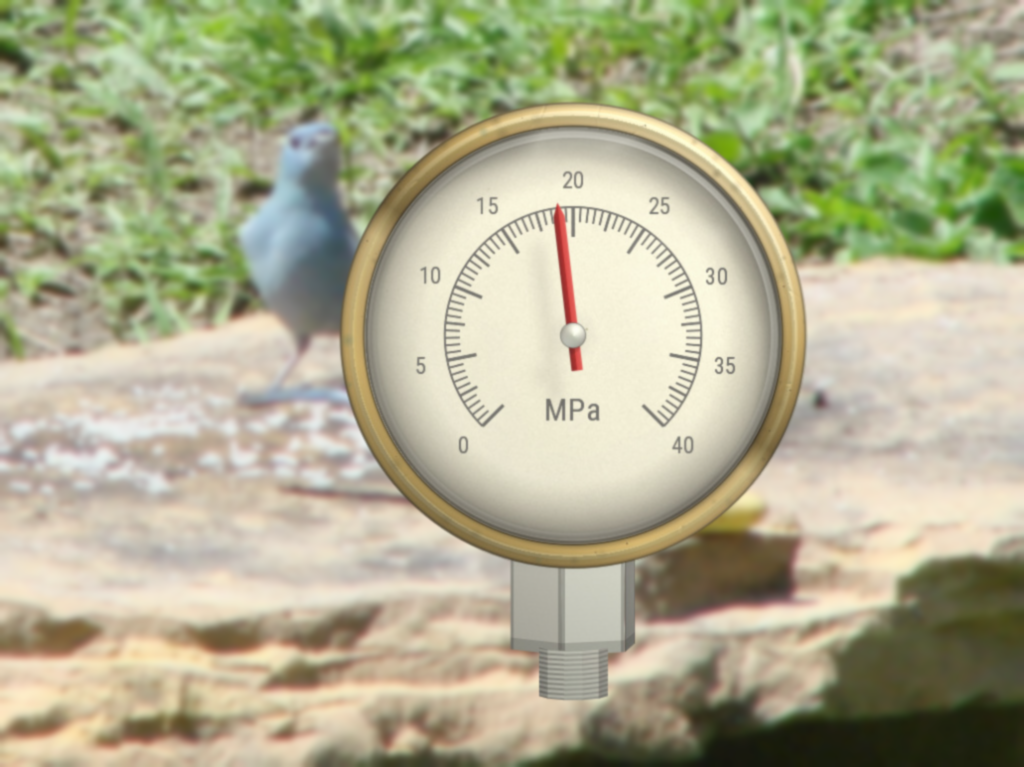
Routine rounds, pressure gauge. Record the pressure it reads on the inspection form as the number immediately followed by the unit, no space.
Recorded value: 19MPa
